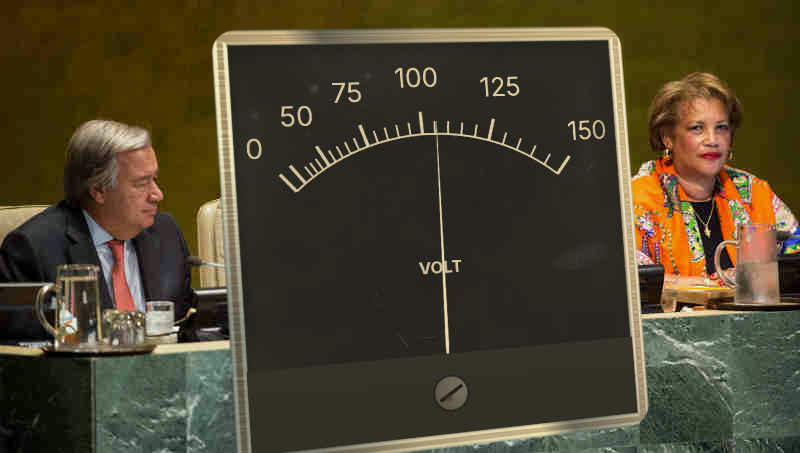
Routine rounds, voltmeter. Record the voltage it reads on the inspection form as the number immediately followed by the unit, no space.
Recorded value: 105V
